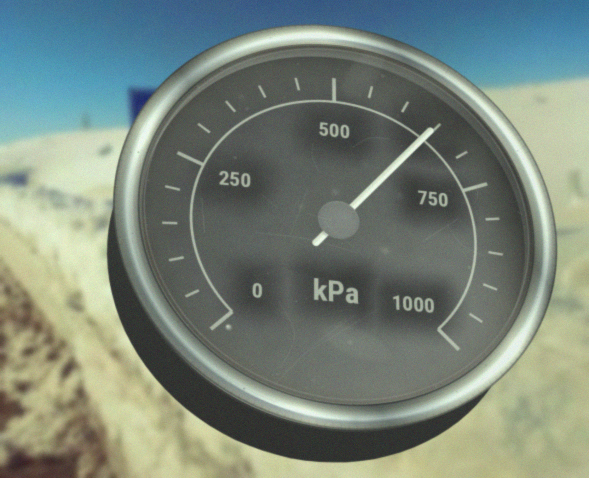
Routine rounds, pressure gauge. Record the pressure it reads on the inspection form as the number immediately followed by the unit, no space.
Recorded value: 650kPa
